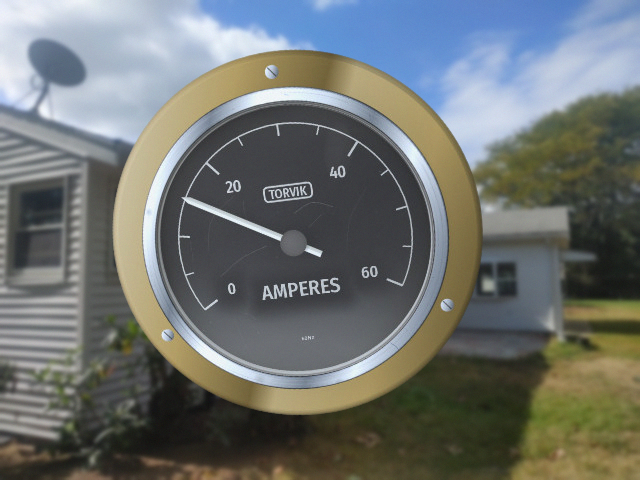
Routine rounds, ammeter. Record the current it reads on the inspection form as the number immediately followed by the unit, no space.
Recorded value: 15A
